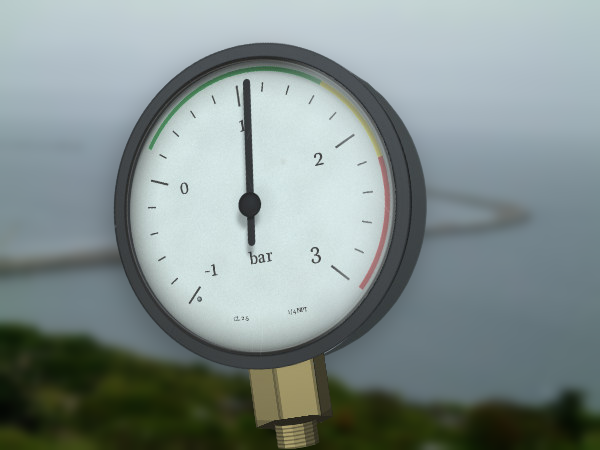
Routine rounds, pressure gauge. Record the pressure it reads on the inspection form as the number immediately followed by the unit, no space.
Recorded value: 1.1bar
